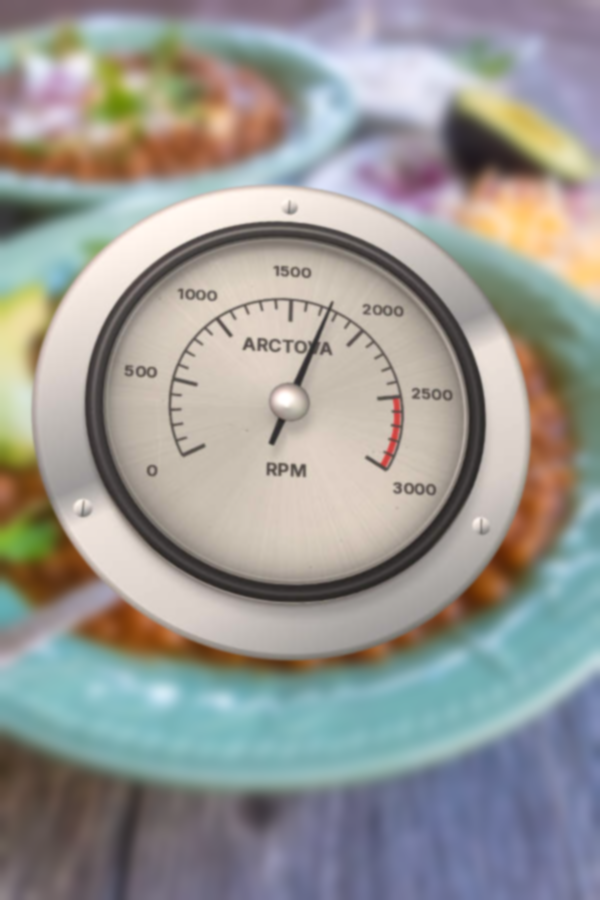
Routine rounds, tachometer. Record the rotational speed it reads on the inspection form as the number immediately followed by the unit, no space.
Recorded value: 1750rpm
